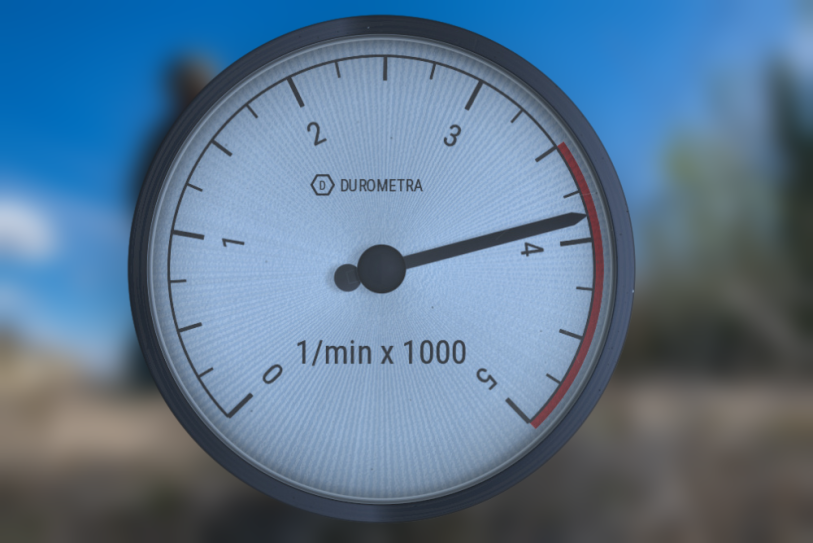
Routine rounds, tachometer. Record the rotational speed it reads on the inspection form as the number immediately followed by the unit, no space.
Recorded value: 3875rpm
